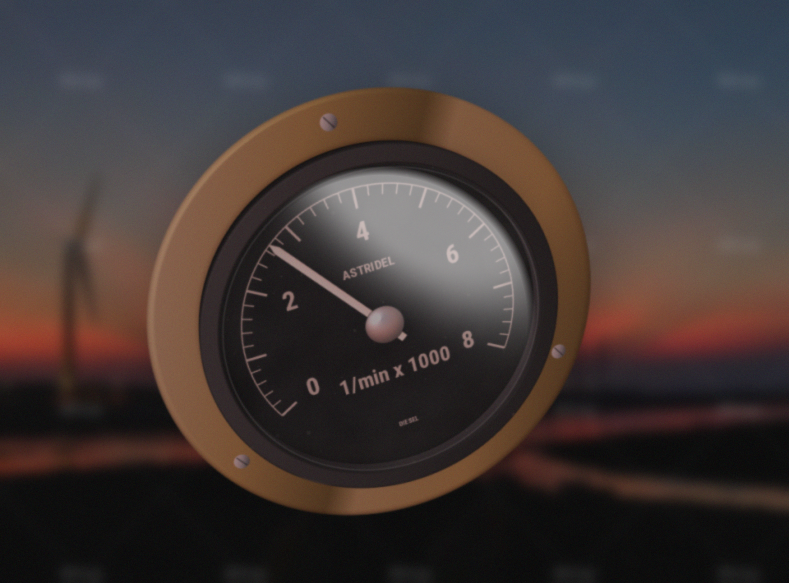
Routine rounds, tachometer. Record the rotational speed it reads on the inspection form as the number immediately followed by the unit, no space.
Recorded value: 2700rpm
